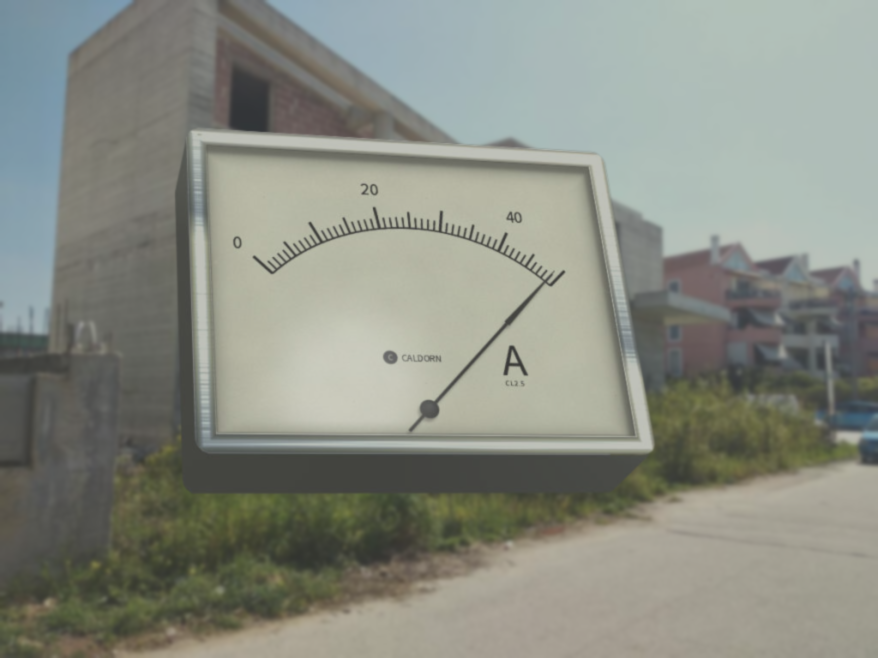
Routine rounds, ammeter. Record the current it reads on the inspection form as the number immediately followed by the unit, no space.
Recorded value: 49A
